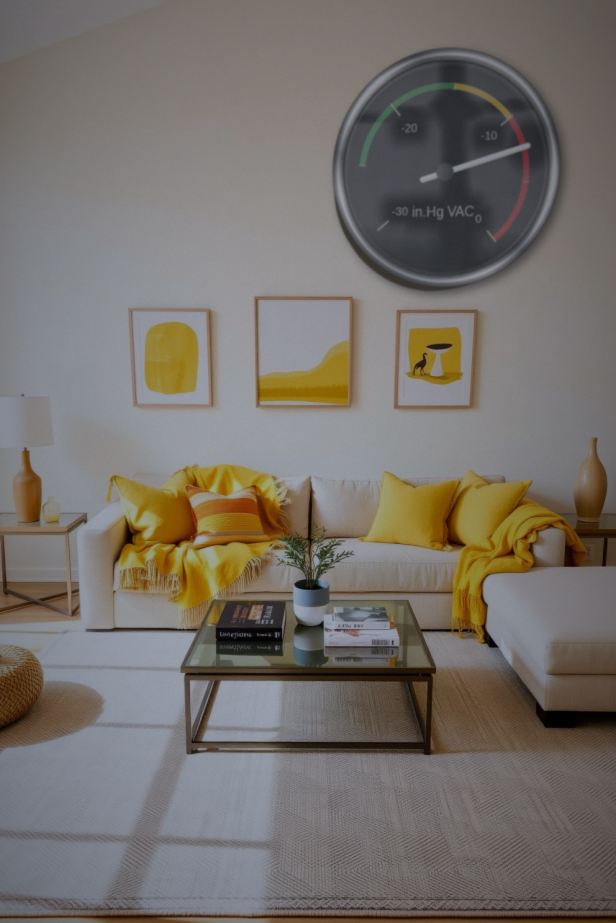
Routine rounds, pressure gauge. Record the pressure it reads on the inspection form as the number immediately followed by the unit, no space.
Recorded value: -7.5inHg
